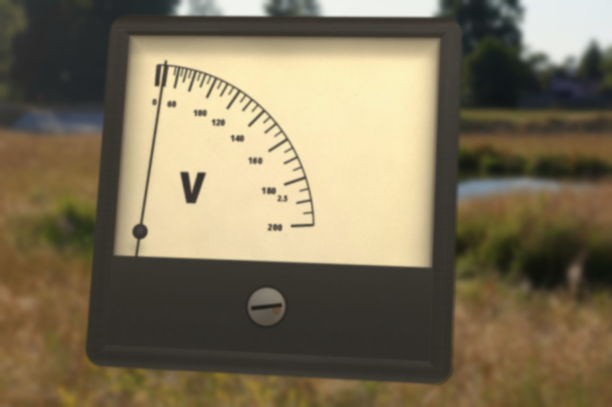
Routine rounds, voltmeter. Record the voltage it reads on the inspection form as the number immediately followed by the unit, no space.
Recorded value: 40V
